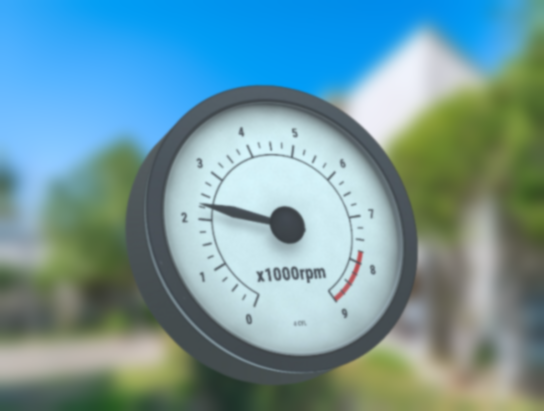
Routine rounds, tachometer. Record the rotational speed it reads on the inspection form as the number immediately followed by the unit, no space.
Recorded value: 2250rpm
